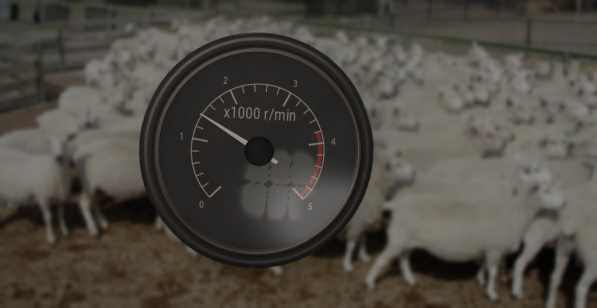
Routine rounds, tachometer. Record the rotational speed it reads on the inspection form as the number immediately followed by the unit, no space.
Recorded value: 1400rpm
